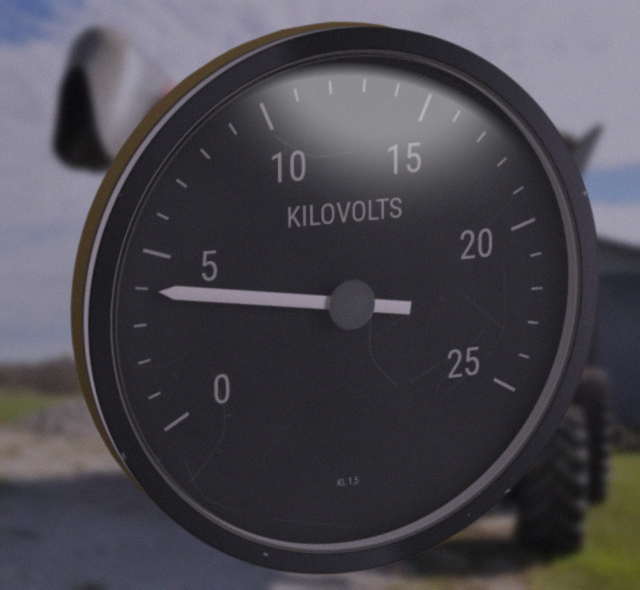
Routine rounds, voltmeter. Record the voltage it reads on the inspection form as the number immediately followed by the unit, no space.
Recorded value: 4kV
